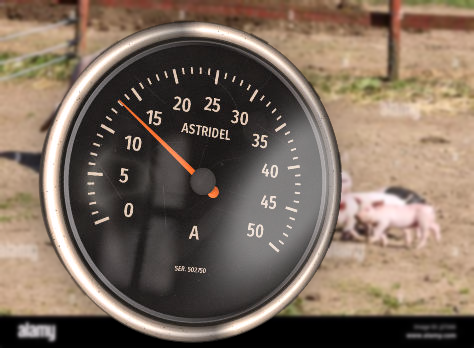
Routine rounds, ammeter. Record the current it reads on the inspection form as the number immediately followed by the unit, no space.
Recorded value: 13A
